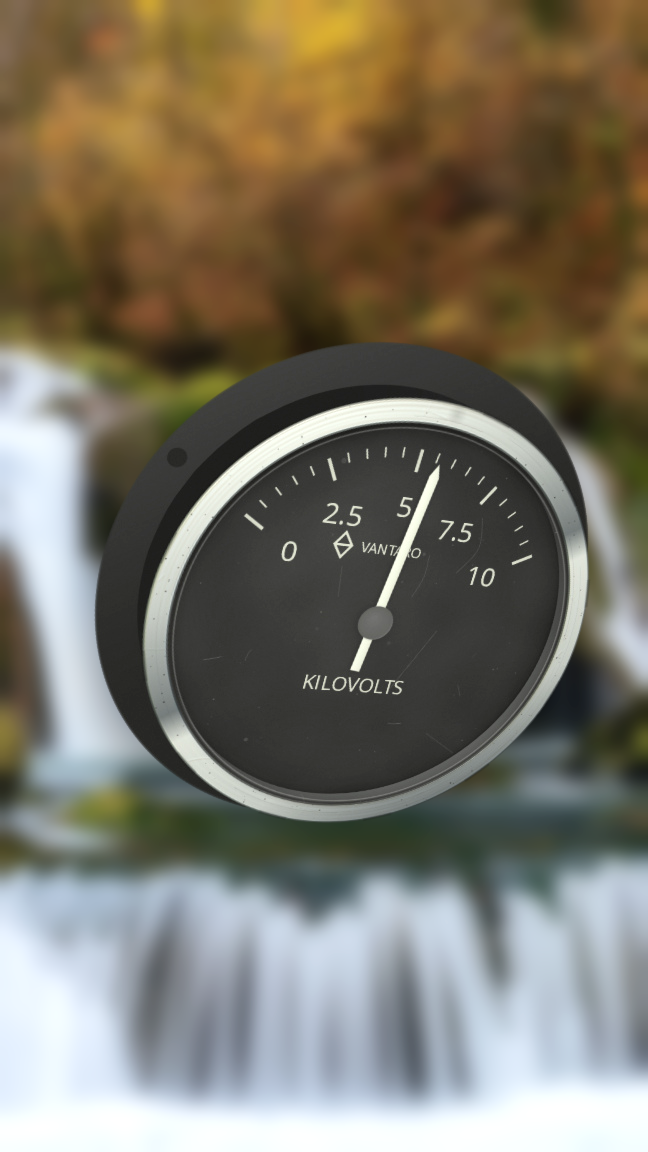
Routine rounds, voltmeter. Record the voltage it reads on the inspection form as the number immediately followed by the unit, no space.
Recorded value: 5.5kV
